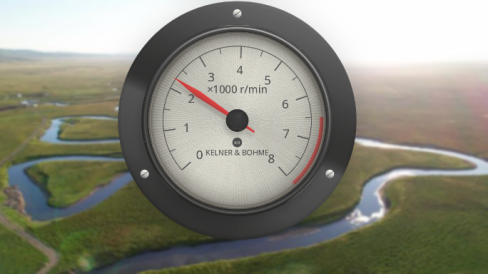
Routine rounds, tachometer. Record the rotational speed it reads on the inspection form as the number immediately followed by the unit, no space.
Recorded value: 2250rpm
